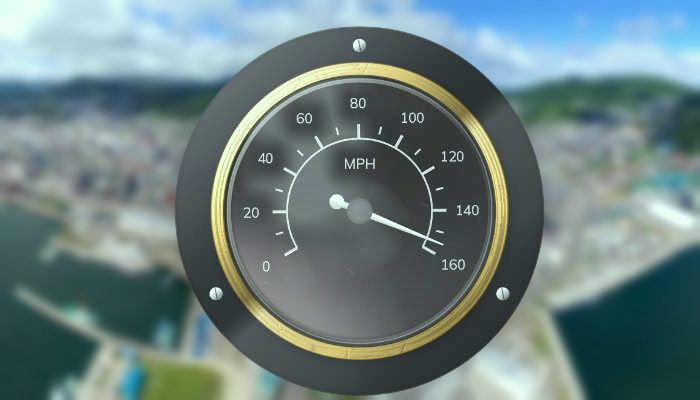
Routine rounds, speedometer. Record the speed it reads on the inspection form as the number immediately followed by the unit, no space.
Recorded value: 155mph
